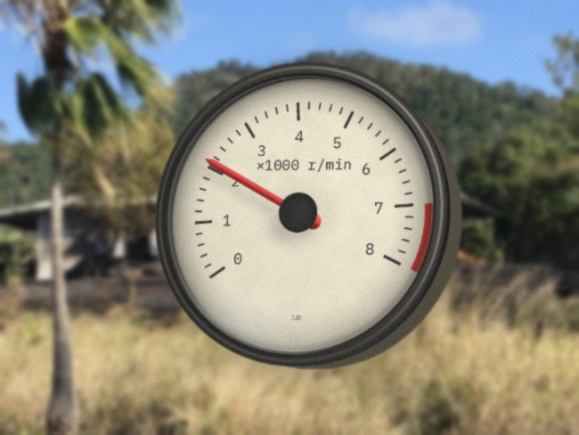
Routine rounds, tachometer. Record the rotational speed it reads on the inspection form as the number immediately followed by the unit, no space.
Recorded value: 2100rpm
